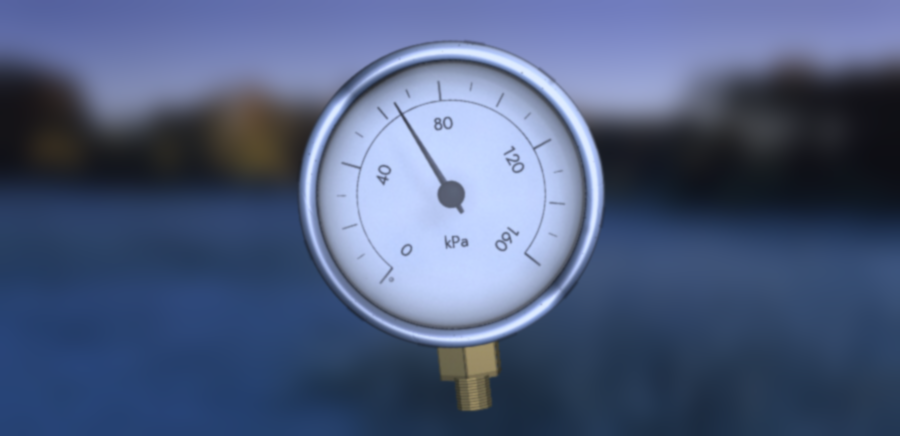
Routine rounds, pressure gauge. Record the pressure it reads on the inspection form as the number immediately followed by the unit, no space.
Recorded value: 65kPa
